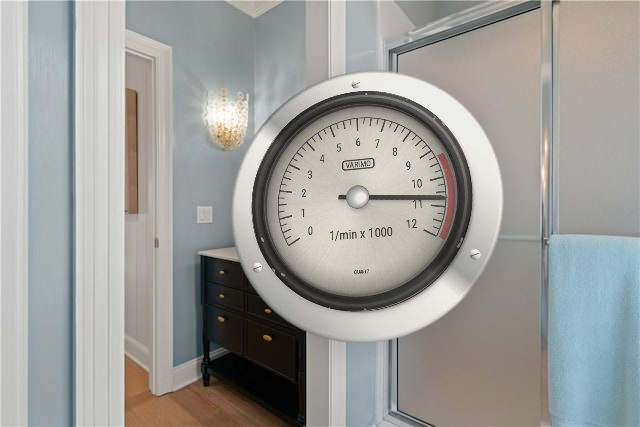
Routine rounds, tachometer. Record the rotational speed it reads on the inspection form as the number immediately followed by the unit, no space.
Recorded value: 10750rpm
